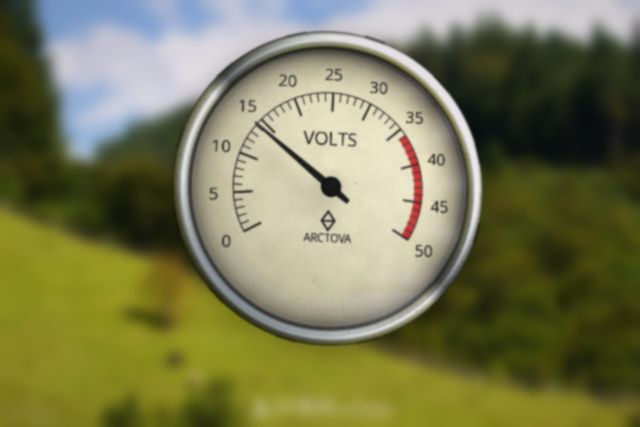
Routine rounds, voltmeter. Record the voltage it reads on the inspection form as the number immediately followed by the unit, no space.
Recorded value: 14V
